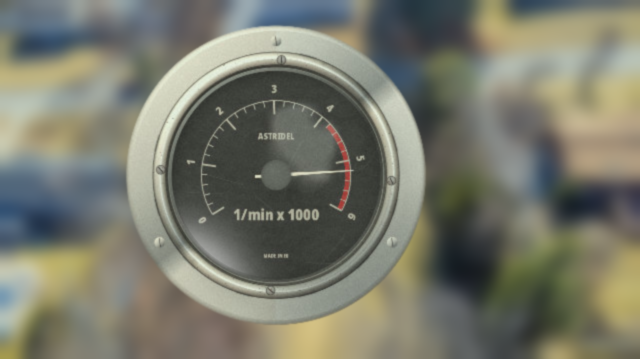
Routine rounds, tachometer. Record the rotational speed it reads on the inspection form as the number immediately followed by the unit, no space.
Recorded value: 5200rpm
